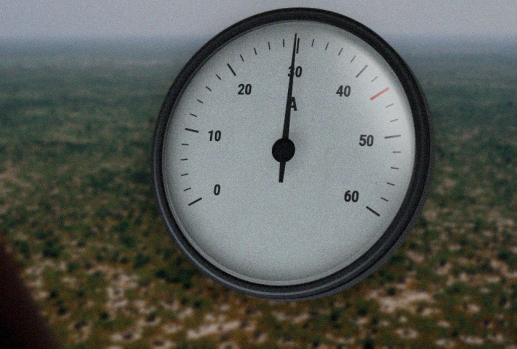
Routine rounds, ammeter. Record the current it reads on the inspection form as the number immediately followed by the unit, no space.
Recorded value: 30A
